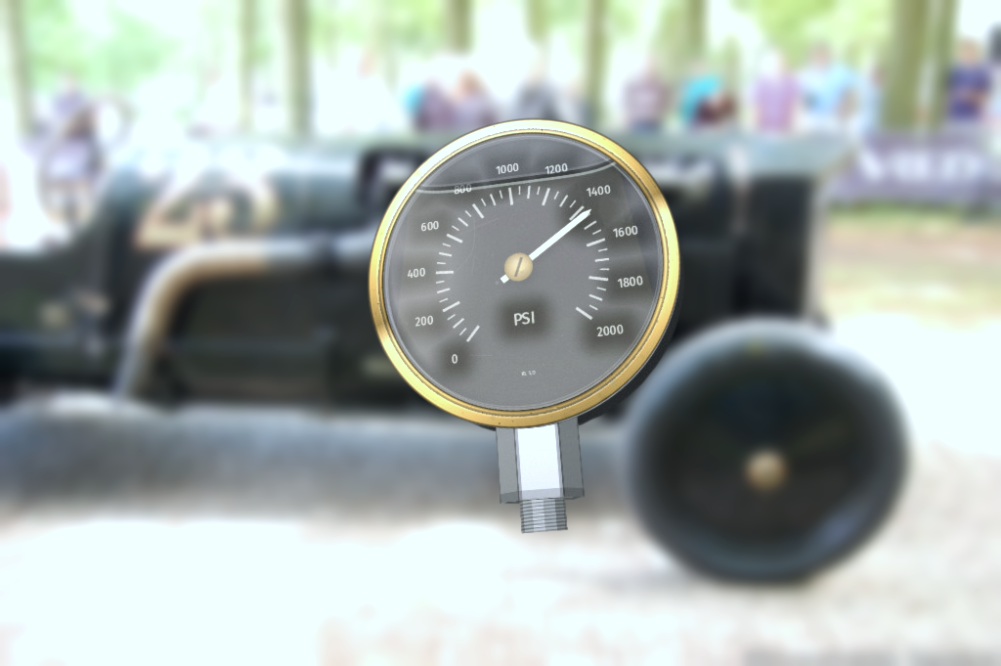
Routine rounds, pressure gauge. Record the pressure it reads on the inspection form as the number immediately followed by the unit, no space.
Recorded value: 1450psi
